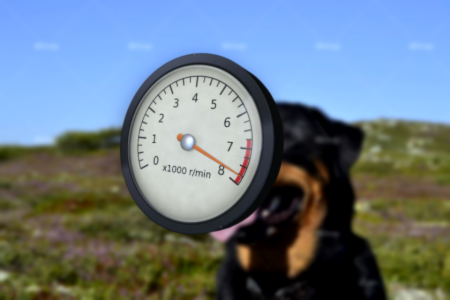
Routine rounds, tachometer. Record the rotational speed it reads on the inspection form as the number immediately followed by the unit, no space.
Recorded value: 7750rpm
